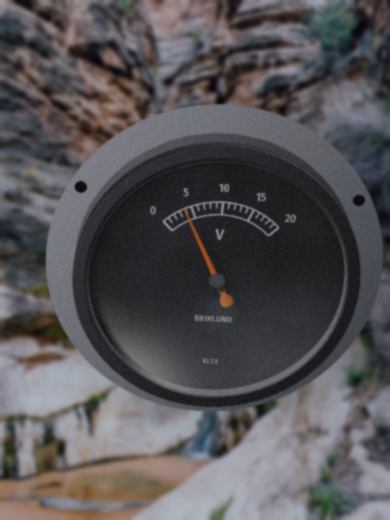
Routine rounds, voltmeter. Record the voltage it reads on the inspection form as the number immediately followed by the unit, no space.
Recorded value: 4V
